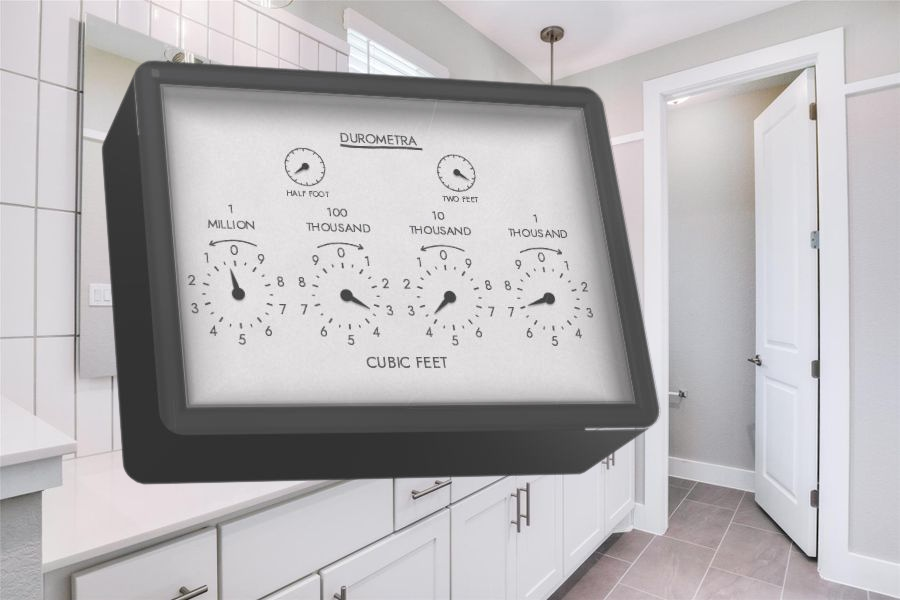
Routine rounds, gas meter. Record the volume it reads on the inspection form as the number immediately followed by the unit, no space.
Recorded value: 33700ft³
